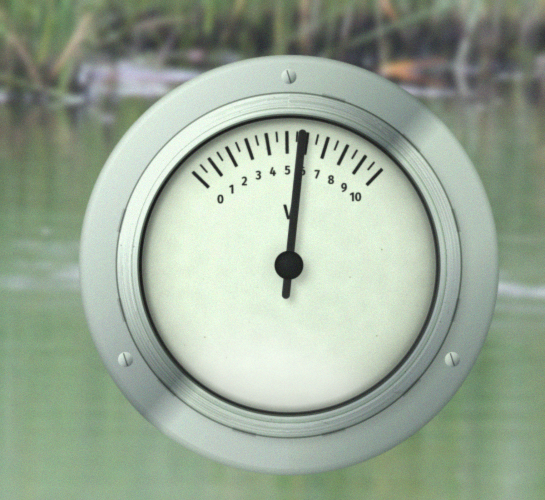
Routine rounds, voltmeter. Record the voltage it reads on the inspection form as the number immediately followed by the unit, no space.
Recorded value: 5.75V
